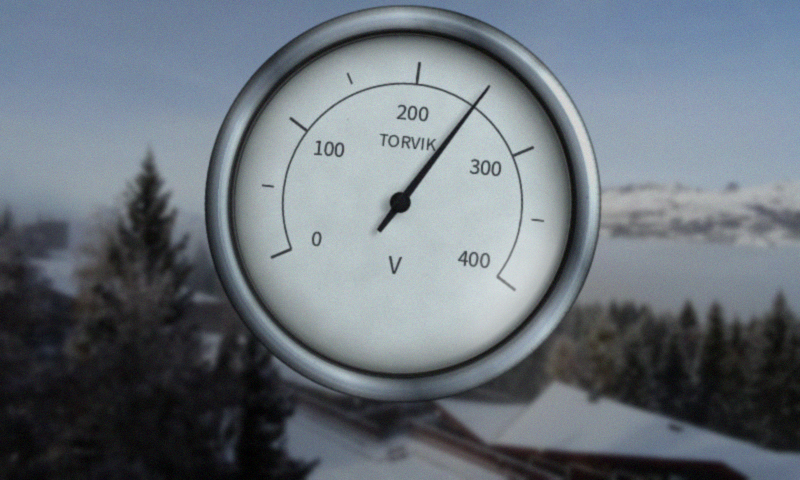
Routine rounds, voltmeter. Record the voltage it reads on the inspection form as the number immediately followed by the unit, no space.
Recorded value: 250V
